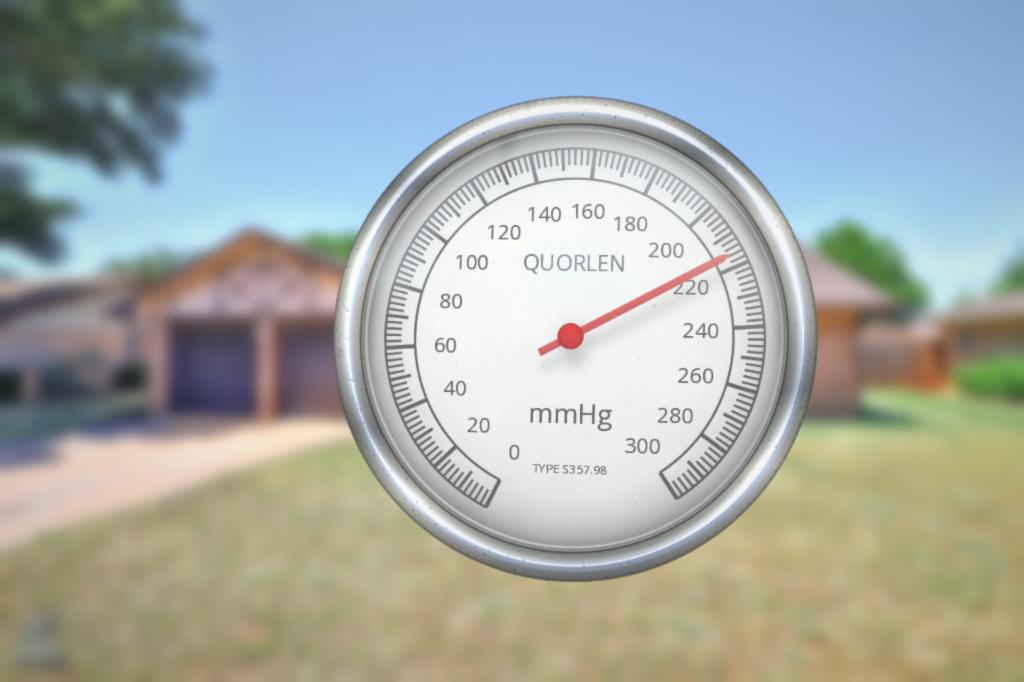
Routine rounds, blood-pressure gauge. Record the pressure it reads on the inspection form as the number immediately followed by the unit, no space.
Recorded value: 216mmHg
